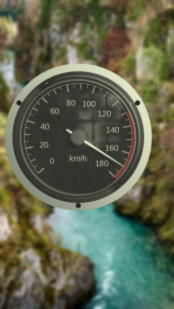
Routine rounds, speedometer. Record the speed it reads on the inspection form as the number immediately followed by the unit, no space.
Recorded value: 170km/h
